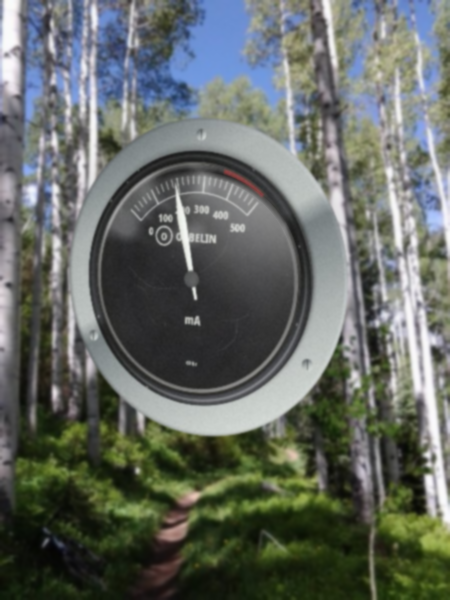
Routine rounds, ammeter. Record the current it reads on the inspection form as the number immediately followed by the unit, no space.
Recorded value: 200mA
